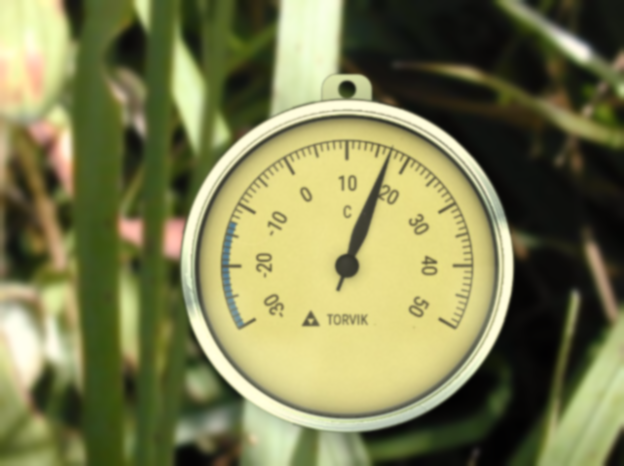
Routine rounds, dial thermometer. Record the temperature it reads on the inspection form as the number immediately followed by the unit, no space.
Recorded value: 17°C
